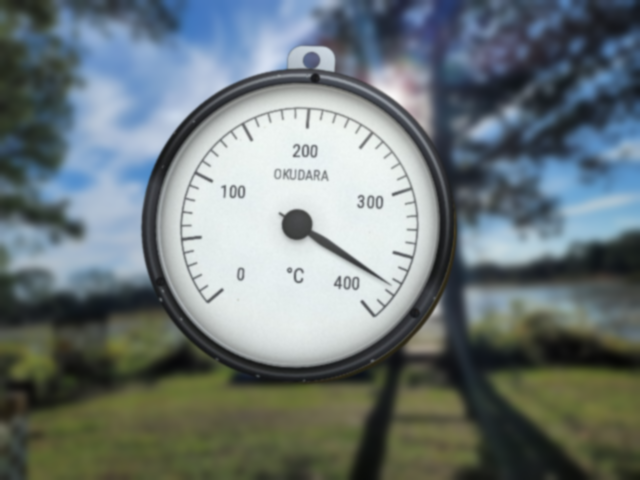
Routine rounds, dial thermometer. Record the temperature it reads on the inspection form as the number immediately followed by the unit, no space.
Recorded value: 375°C
